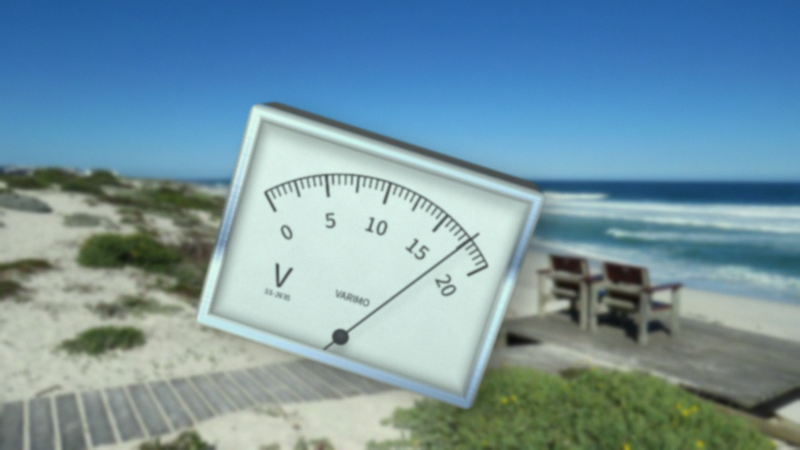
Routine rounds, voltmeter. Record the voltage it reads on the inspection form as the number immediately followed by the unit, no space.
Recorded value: 17.5V
